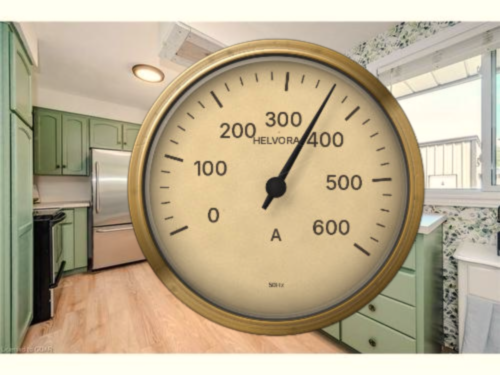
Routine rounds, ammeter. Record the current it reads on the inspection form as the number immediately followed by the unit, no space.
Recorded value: 360A
